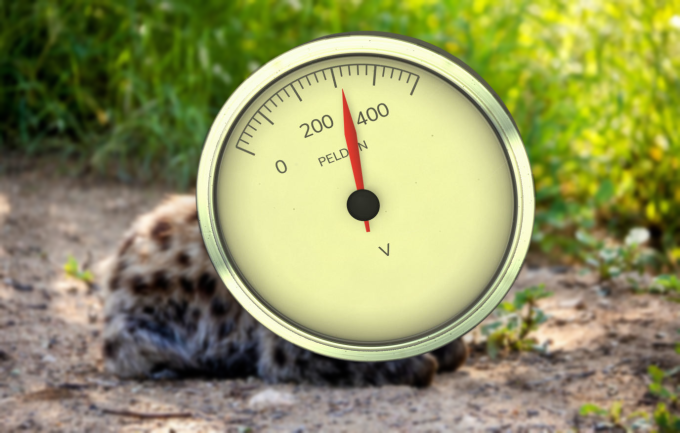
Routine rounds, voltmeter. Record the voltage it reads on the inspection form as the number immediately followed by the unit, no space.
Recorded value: 320V
